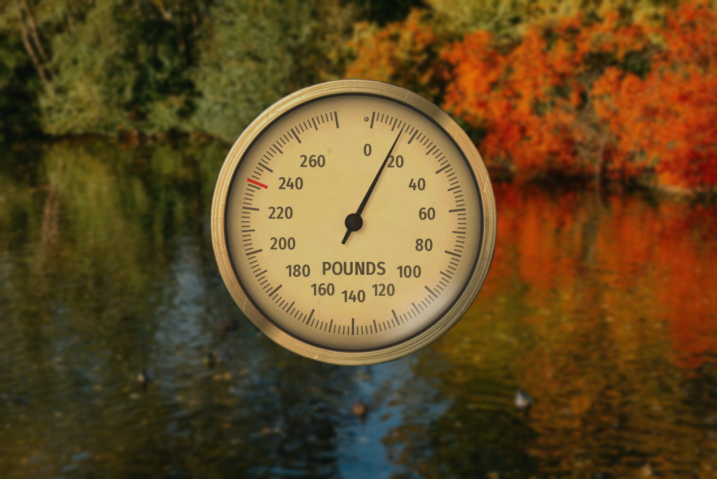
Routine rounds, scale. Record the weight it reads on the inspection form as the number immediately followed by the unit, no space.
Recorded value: 14lb
